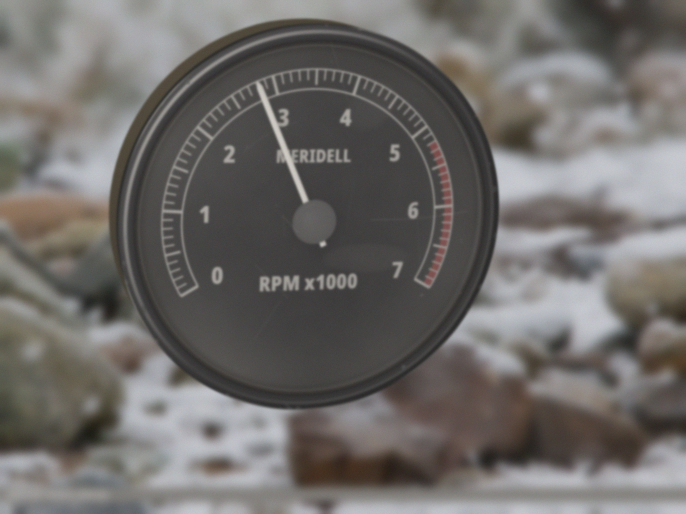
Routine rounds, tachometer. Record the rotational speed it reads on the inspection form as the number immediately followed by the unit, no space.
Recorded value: 2800rpm
